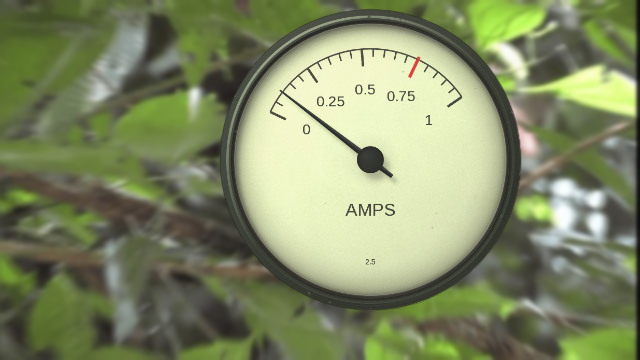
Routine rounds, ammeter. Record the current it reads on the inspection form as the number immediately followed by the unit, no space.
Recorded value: 0.1A
